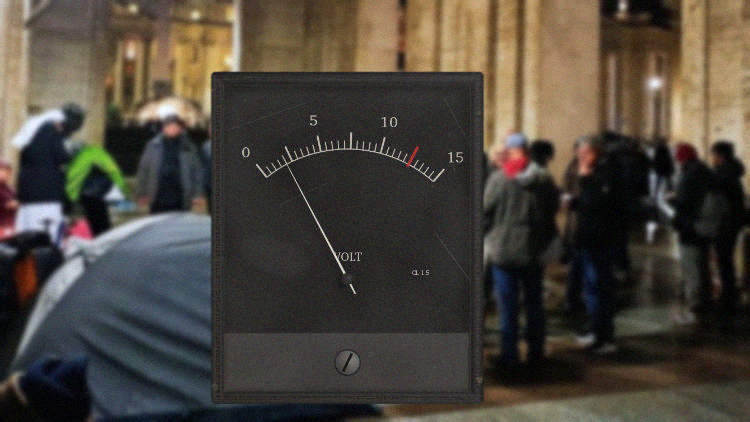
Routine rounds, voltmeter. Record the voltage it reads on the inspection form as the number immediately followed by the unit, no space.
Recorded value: 2V
